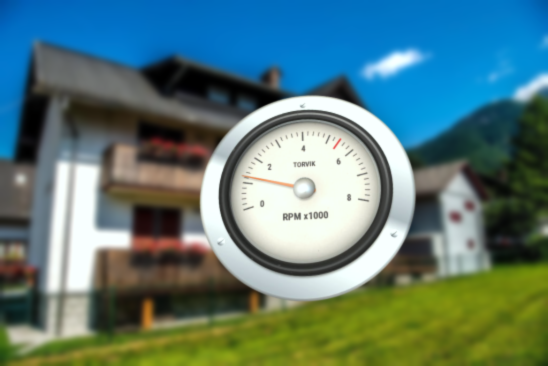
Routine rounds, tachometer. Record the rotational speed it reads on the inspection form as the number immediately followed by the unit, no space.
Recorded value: 1200rpm
